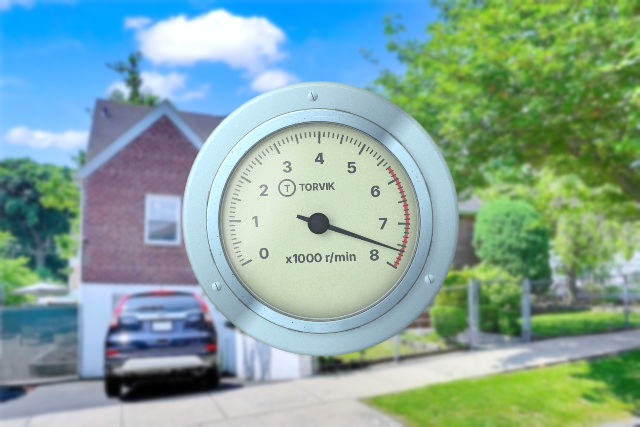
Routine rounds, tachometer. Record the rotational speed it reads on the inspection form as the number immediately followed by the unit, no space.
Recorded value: 7600rpm
